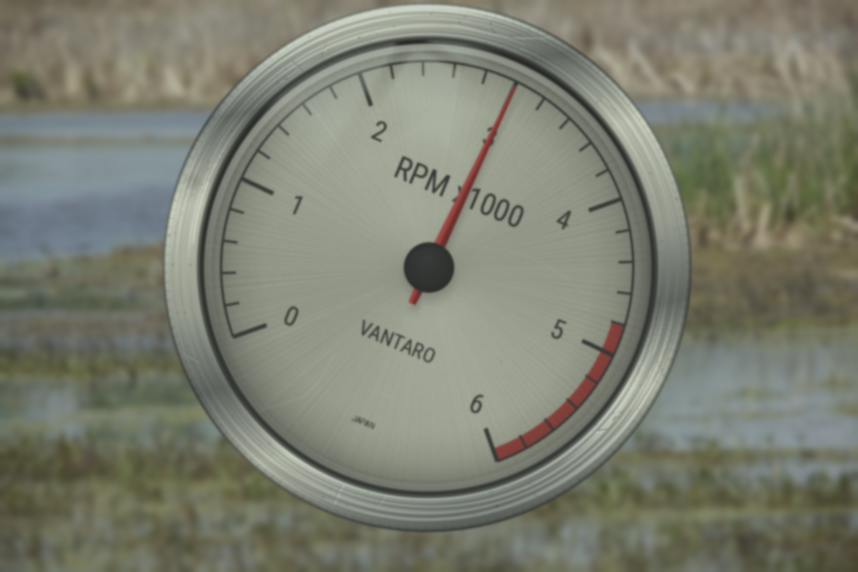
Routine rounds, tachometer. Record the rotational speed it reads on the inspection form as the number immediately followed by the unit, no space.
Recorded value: 3000rpm
